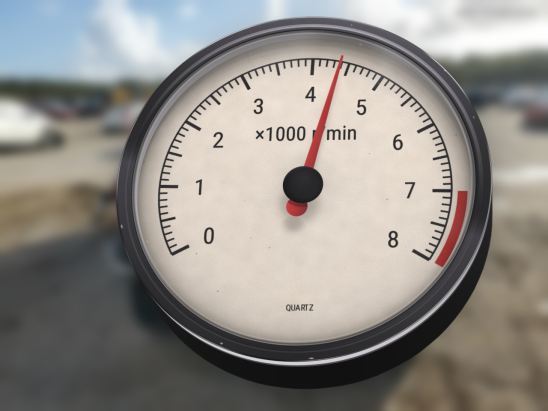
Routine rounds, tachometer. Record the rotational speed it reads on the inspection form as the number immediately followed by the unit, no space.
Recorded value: 4400rpm
